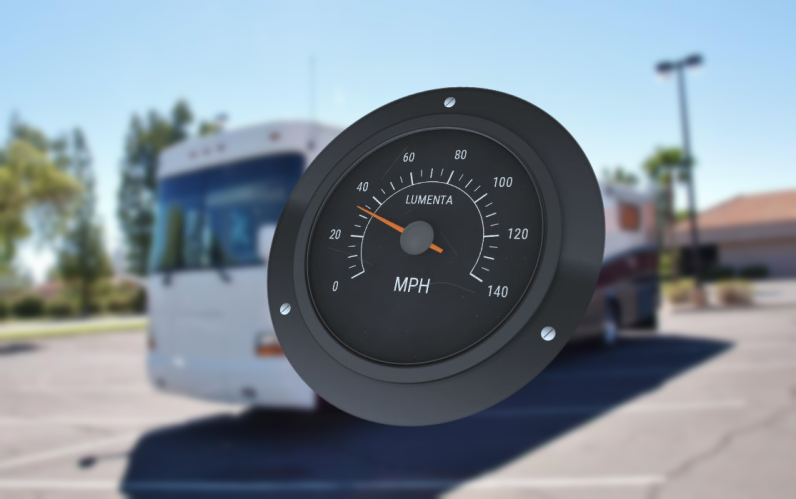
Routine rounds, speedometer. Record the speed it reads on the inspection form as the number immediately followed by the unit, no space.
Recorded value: 32.5mph
